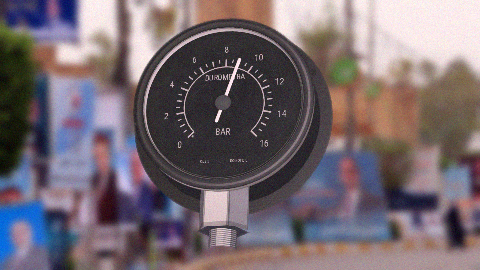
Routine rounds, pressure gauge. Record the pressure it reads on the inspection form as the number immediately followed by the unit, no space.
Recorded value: 9bar
